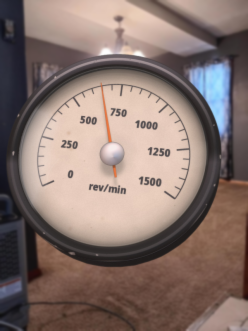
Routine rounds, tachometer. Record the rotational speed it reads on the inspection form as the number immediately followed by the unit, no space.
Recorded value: 650rpm
